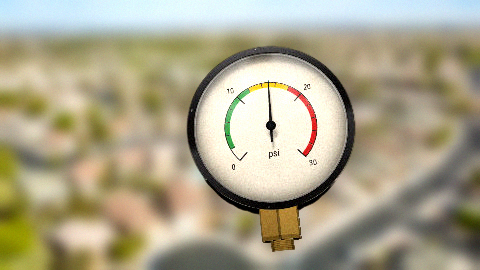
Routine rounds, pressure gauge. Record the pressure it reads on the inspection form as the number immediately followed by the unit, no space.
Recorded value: 15psi
